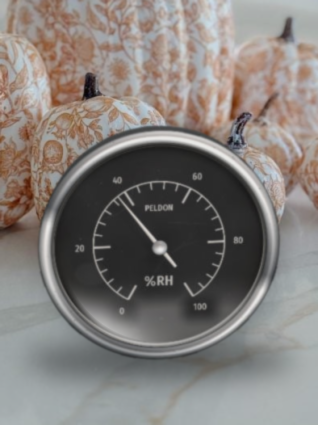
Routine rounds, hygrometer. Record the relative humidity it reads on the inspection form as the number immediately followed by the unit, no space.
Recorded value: 38%
